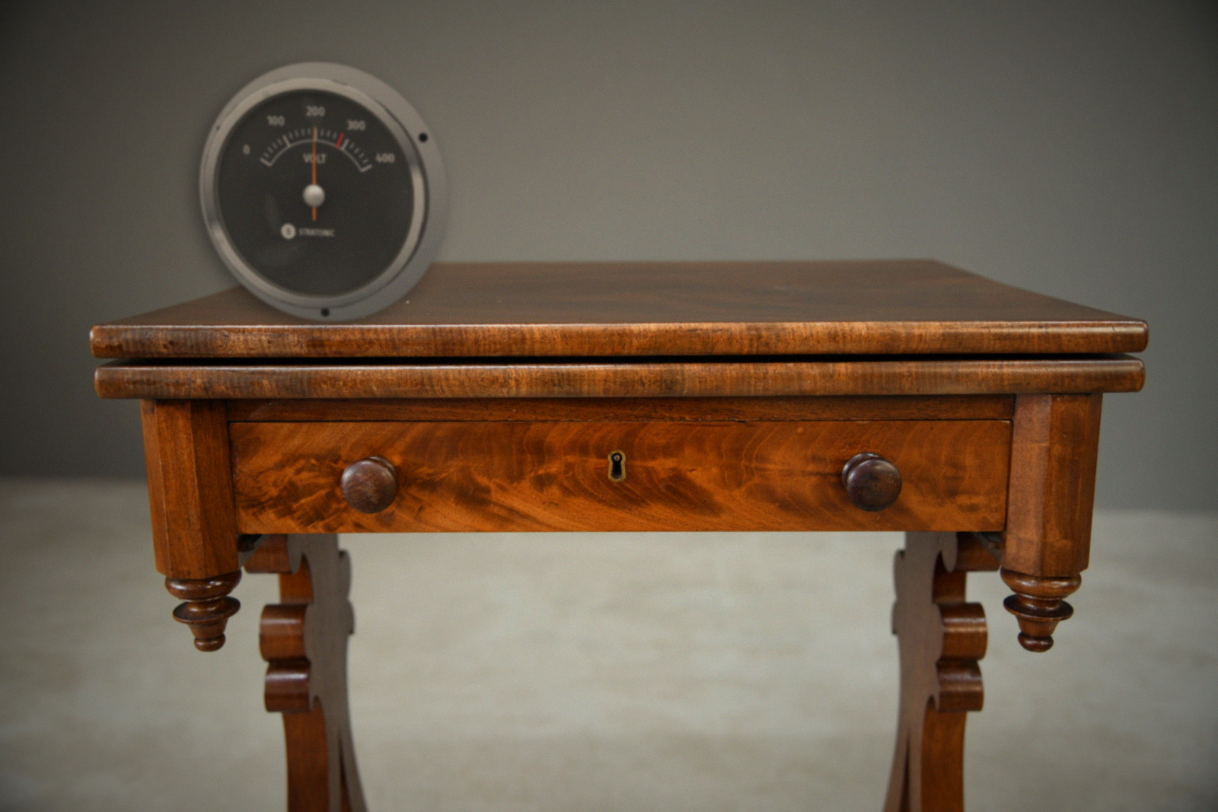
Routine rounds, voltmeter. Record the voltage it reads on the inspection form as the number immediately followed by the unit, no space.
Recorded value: 200V
